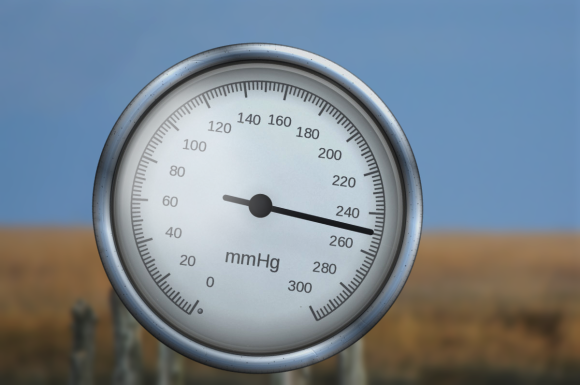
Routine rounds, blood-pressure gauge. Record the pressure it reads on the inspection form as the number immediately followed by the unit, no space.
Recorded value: 250mmHg
